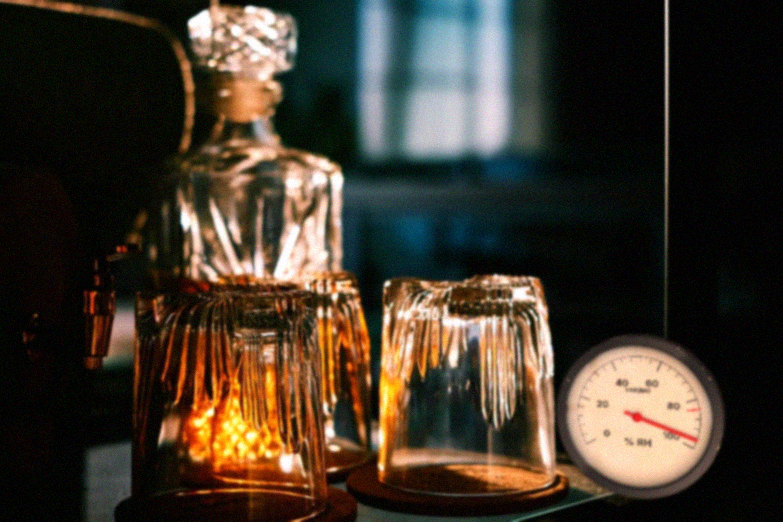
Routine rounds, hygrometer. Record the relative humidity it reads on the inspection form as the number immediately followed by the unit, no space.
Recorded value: 96%
